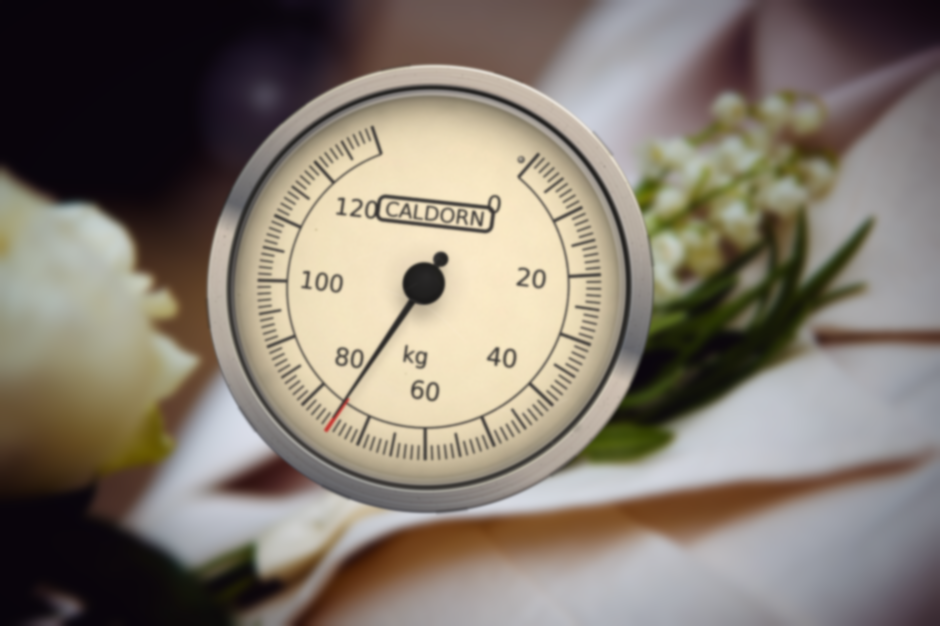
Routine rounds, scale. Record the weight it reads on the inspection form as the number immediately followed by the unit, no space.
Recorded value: 75kg
